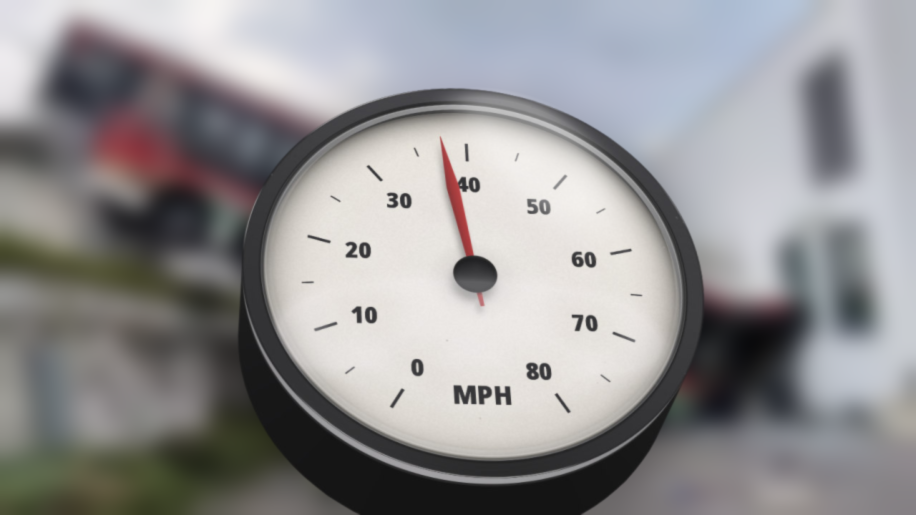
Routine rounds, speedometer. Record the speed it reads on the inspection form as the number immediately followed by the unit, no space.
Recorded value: 37.5mph
